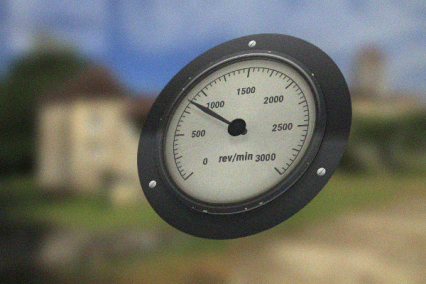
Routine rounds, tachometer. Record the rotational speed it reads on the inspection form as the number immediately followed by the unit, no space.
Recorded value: 850rpm
